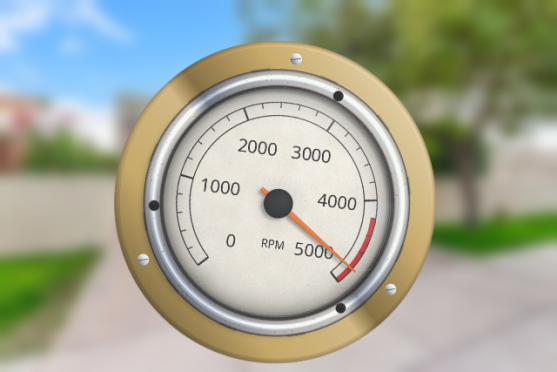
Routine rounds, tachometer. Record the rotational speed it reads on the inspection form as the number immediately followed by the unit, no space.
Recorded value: 4800rpm
